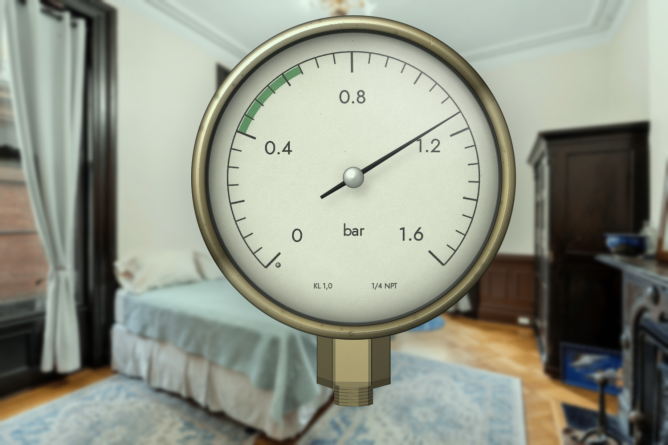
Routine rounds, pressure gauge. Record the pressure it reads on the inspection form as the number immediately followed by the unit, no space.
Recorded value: 1.15bar
